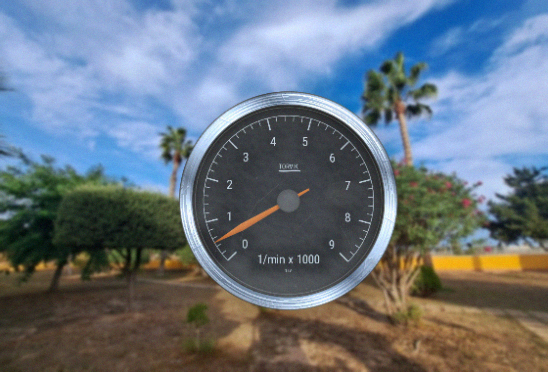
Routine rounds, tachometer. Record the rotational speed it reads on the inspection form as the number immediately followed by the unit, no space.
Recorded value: 500rpm
